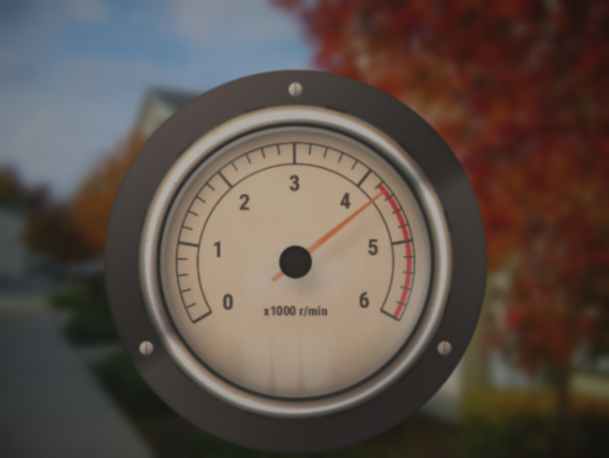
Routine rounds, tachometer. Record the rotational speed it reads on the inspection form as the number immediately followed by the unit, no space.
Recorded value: 4300rpm
